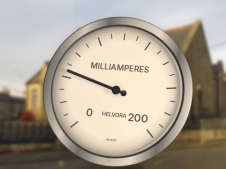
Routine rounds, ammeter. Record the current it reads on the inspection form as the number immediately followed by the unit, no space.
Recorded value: 45mA
